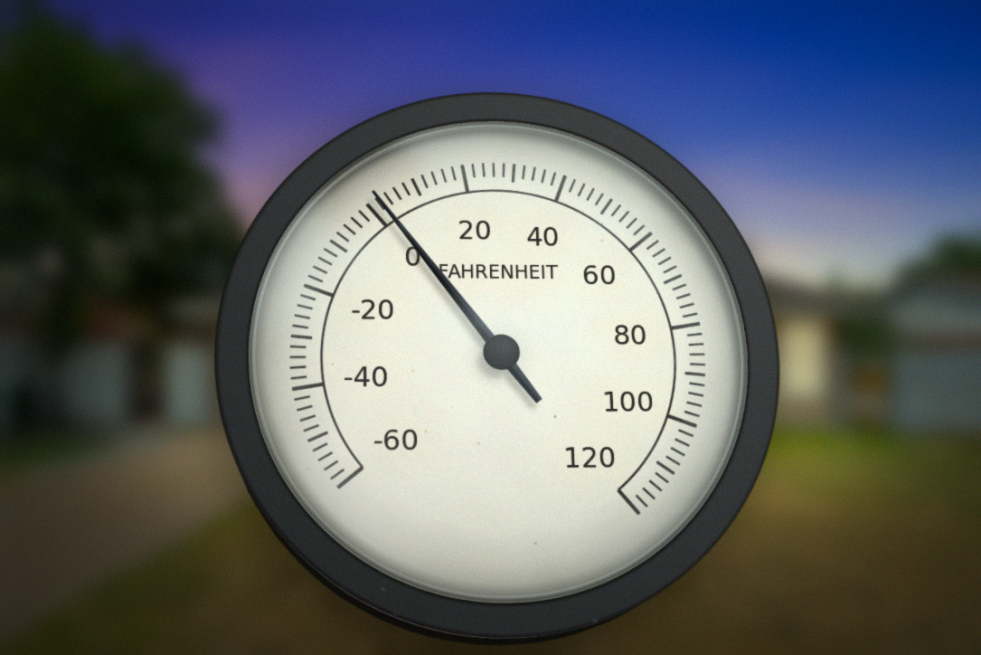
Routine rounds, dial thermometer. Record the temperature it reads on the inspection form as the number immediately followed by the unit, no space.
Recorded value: 2°F
